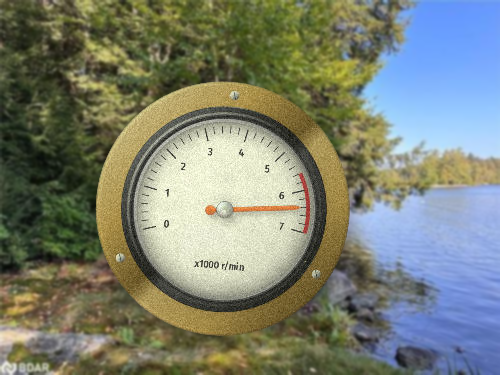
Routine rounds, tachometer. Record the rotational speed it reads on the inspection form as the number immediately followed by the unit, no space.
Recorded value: 6400rpm
